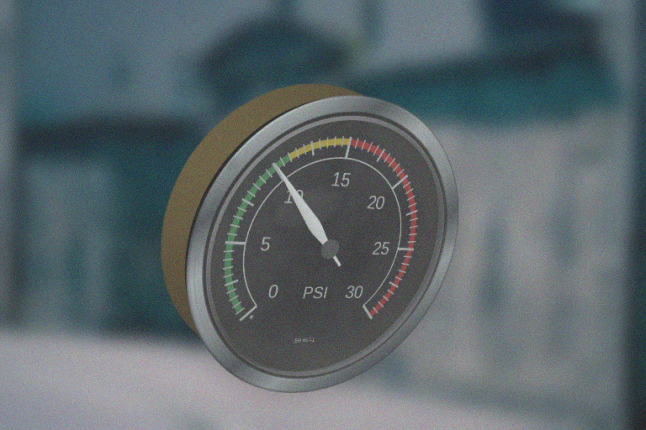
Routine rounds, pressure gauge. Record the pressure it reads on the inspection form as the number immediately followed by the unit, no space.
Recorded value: 10psi
